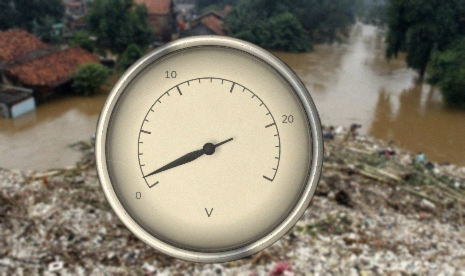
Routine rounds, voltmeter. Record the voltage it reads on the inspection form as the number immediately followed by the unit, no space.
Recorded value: 1V
